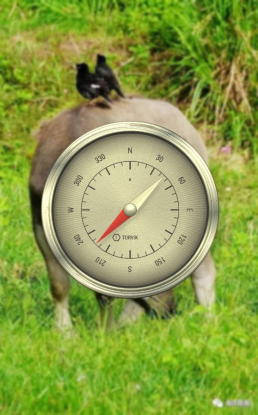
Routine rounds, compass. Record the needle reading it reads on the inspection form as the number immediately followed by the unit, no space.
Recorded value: 225°
